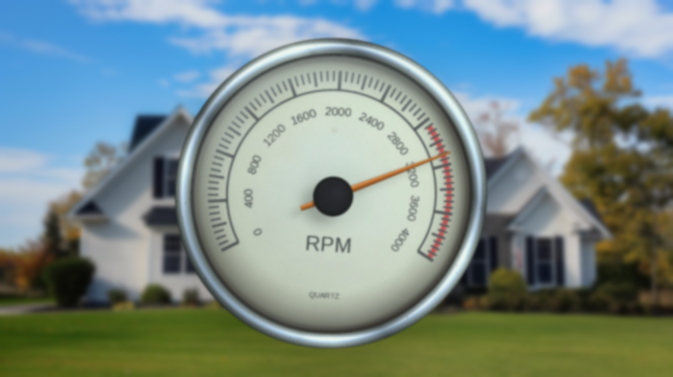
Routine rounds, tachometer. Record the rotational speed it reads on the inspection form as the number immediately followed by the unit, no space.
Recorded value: 3100rpm
